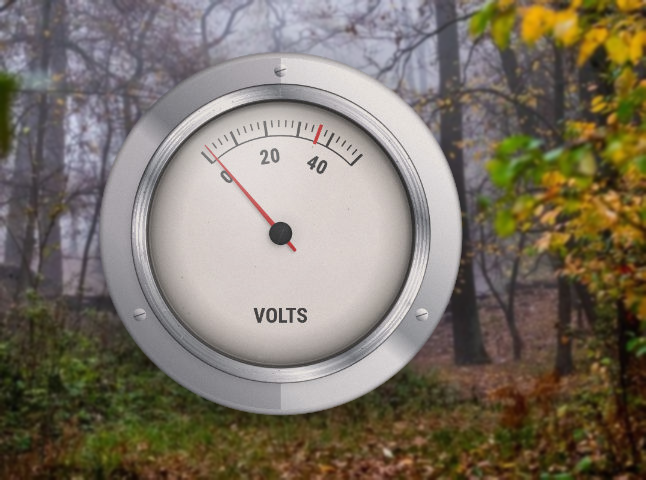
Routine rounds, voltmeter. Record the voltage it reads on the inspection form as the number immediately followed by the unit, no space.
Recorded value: 2V
